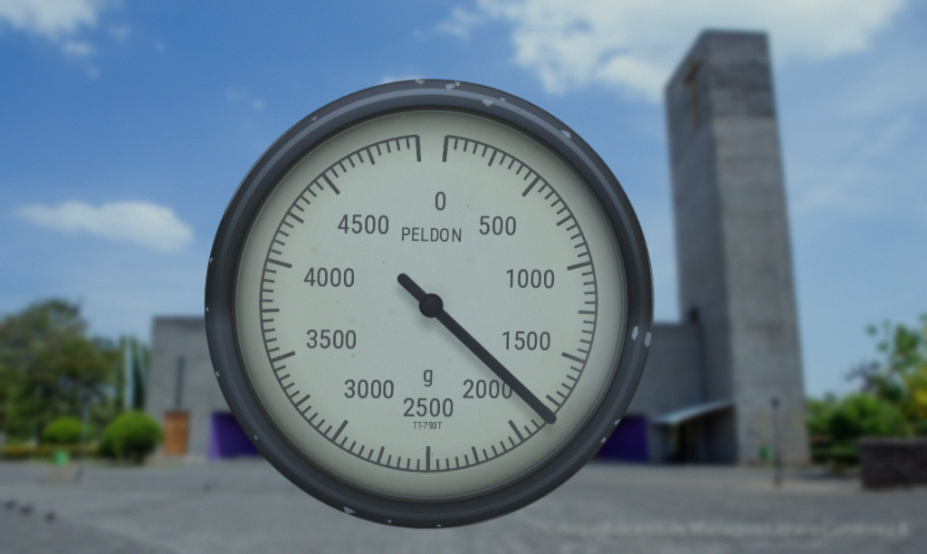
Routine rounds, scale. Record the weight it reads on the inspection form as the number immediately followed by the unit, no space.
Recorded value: 1825g
